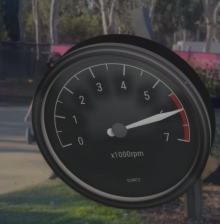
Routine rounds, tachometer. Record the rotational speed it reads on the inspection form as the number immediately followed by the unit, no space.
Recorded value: 6000rpm
